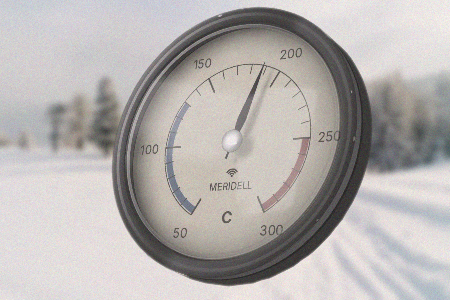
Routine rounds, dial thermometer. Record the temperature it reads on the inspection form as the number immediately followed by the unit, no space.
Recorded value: 190°C
